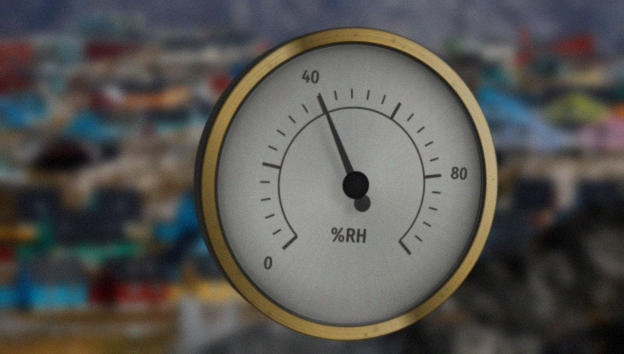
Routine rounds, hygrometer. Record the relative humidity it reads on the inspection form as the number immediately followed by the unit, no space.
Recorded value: 40%
